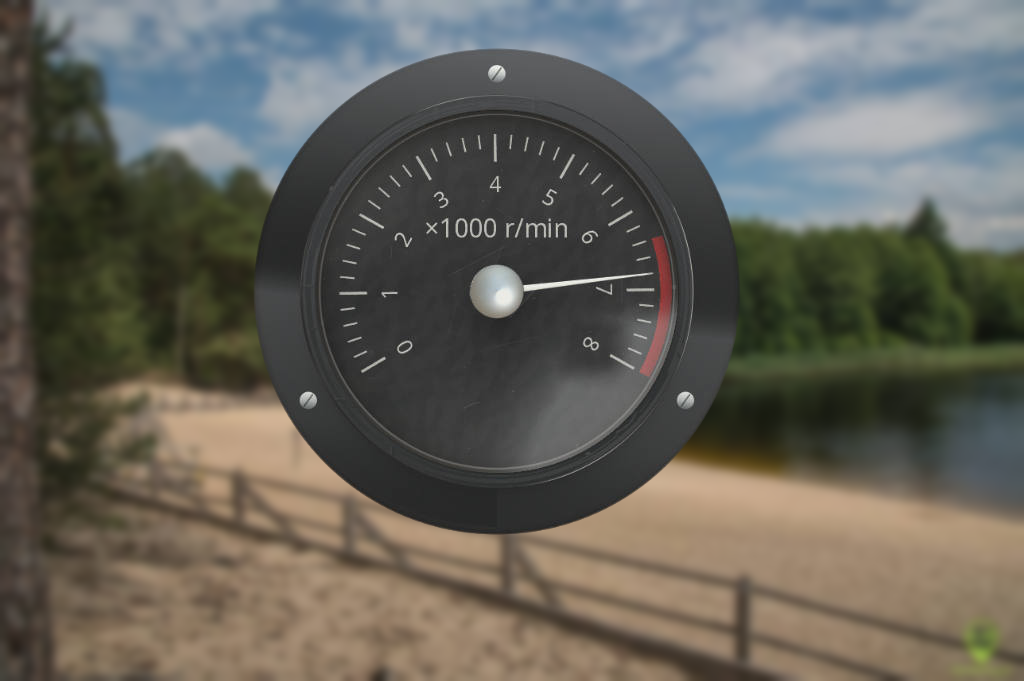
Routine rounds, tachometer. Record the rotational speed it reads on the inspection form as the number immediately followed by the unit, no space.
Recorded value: 6800rpm
